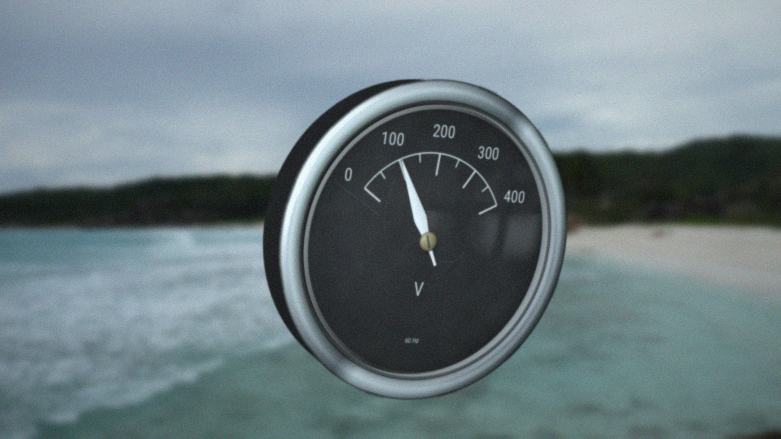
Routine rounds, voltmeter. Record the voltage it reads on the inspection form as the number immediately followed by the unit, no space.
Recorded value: 100V
